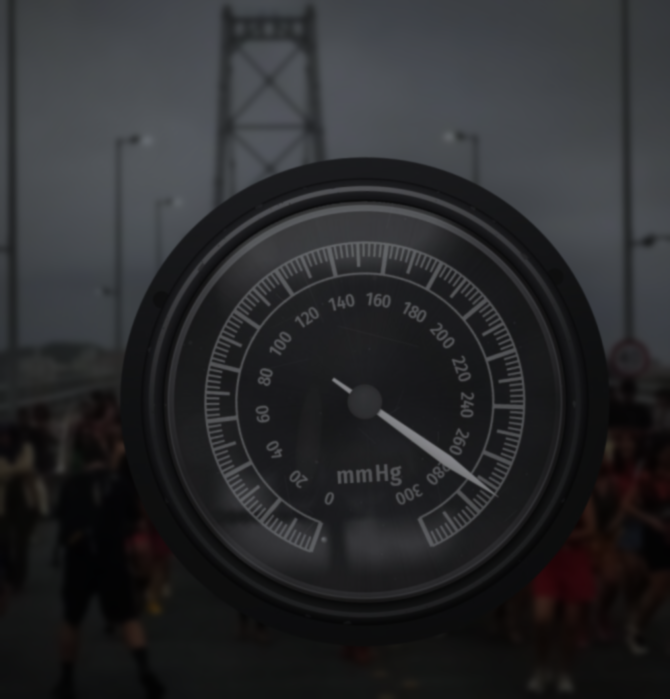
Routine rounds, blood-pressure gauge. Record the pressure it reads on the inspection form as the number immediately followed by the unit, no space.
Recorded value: 272mmHg
